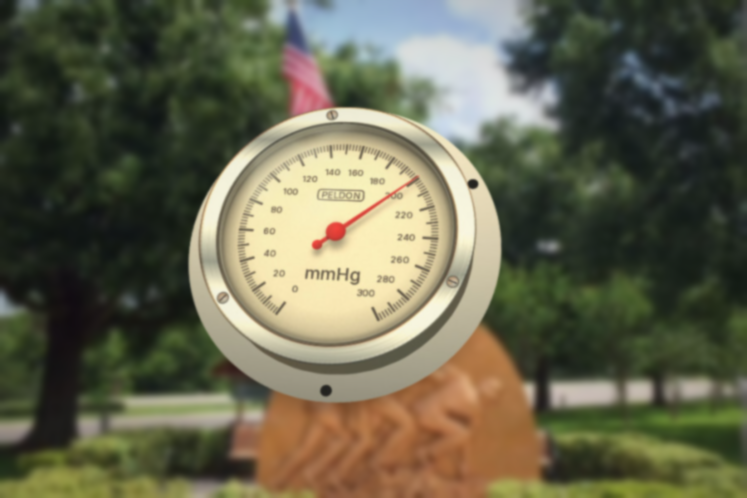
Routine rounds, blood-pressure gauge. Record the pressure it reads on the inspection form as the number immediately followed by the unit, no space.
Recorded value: 200mmHg
